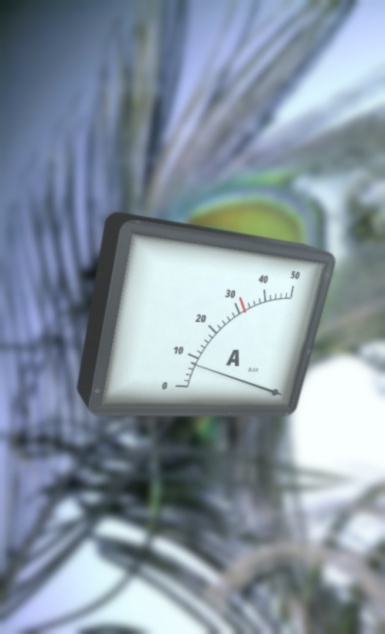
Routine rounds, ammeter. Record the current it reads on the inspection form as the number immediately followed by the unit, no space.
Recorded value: 8A
